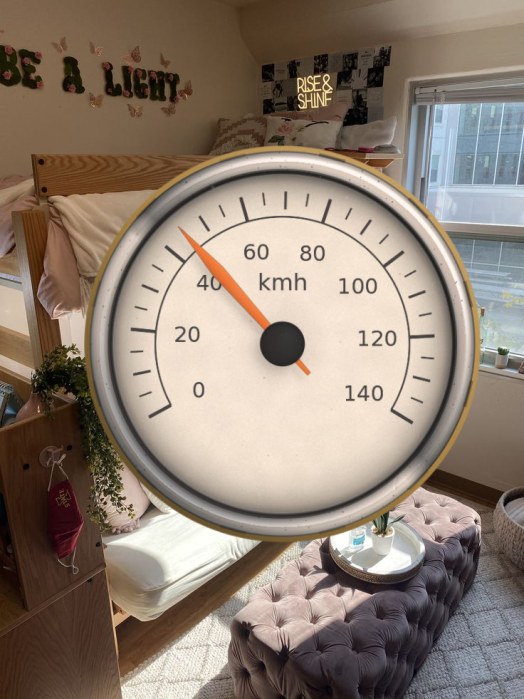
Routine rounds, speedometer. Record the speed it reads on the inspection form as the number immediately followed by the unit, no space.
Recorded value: 45km/h
